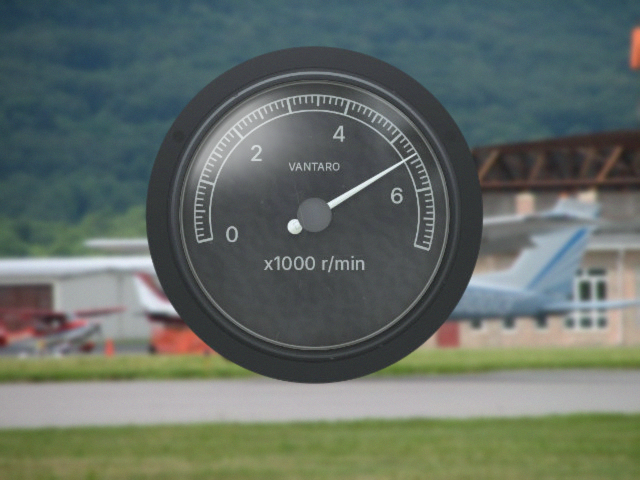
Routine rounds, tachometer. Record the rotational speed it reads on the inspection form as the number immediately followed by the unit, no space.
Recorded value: 5400rpm
